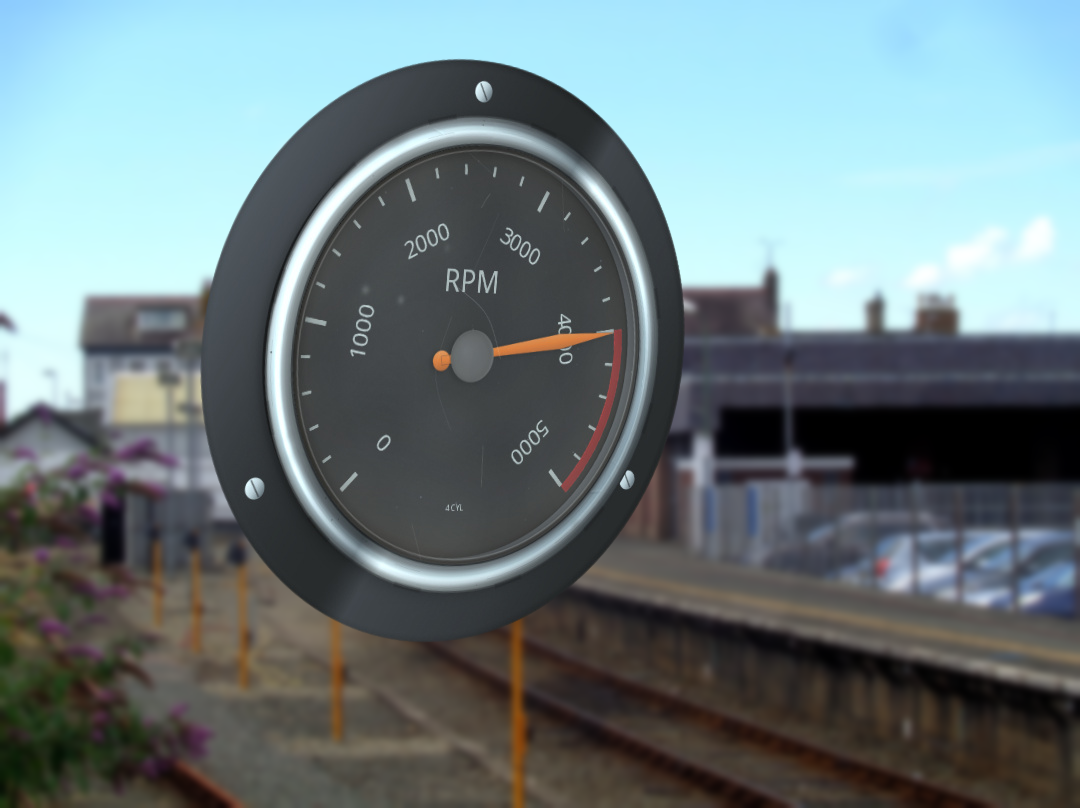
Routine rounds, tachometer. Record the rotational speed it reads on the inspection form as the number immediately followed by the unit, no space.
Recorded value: 4000rpm
